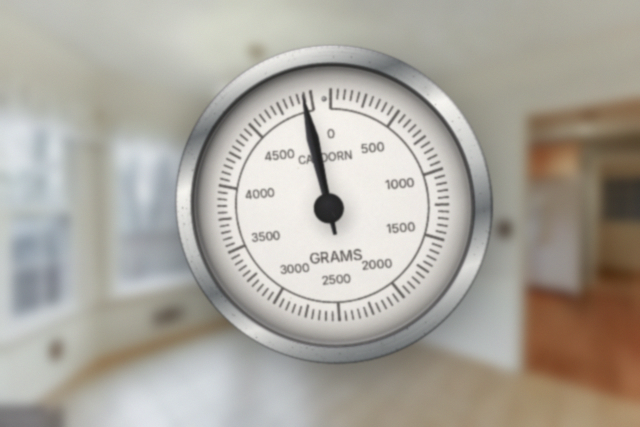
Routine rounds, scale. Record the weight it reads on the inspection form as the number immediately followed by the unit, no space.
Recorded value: 4950g
